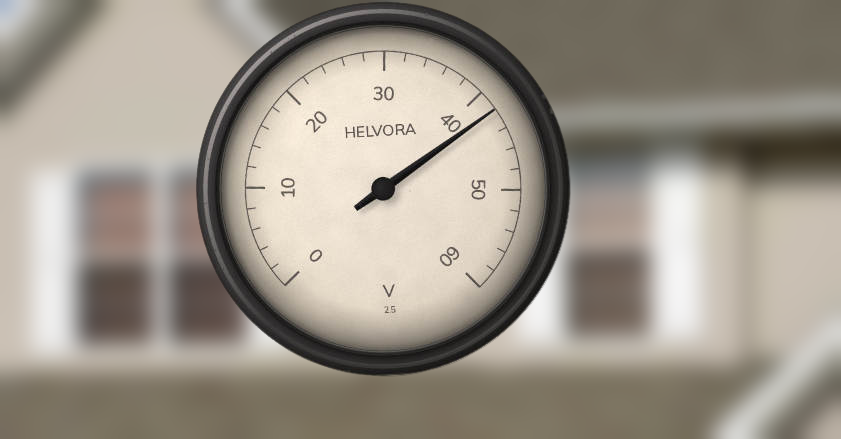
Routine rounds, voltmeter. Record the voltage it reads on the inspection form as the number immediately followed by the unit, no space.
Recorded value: 42V
